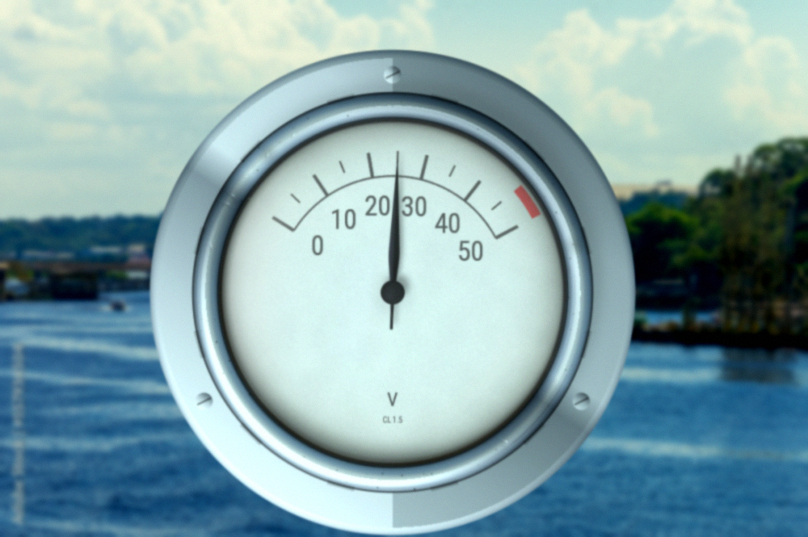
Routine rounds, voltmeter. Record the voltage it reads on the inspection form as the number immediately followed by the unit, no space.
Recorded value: 25V
